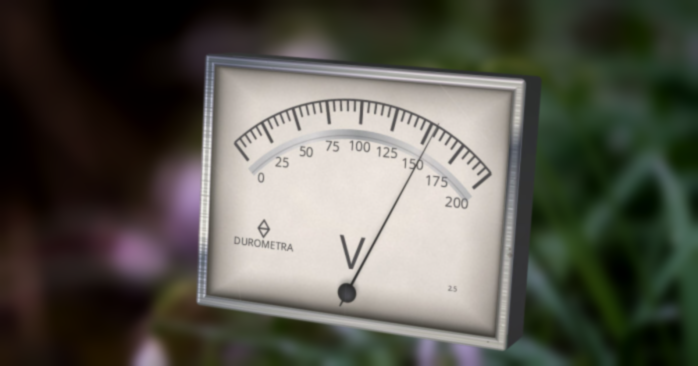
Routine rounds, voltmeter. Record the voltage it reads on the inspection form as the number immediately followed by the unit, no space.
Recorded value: 155V
